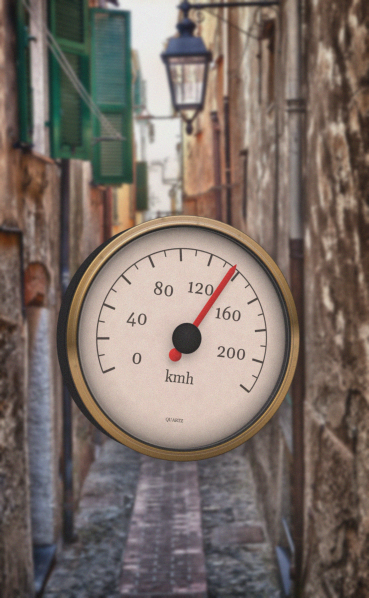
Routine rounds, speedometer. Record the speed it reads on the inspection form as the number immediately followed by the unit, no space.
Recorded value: 135km/h
